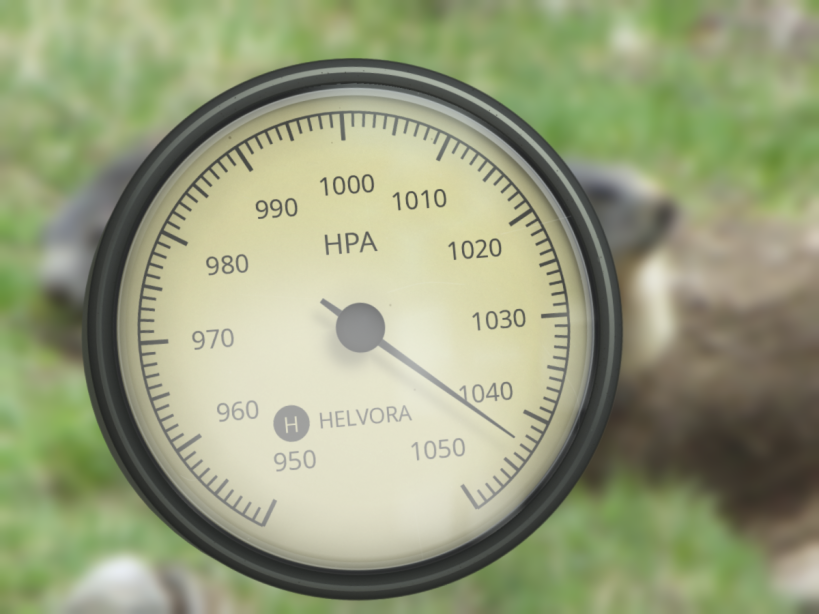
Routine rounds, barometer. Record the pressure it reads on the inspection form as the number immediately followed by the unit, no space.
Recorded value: 1043hPa
